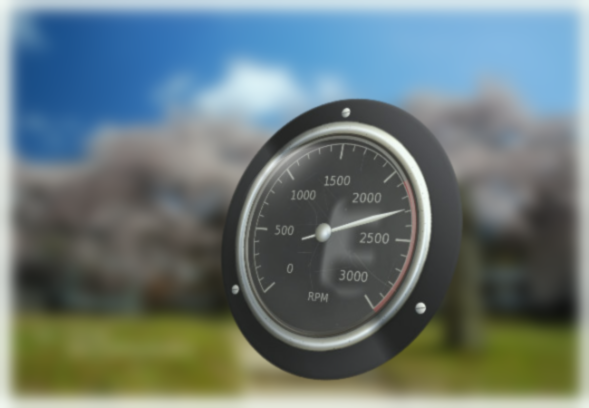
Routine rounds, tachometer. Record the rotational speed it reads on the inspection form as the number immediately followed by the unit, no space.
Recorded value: 2300rpm
